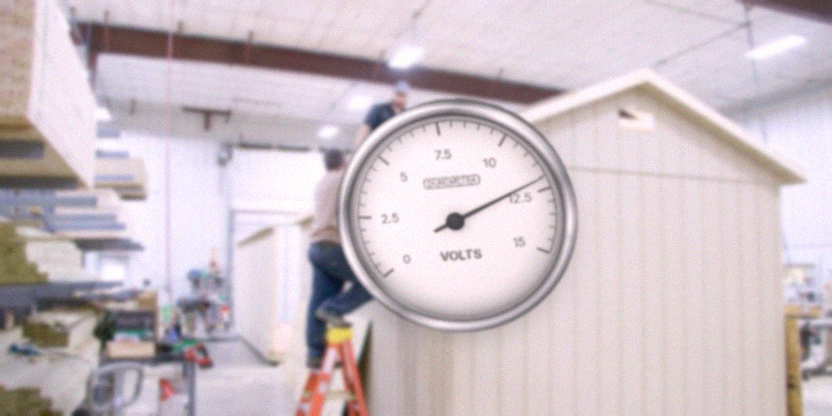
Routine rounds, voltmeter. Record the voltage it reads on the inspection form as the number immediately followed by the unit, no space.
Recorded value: 12V
